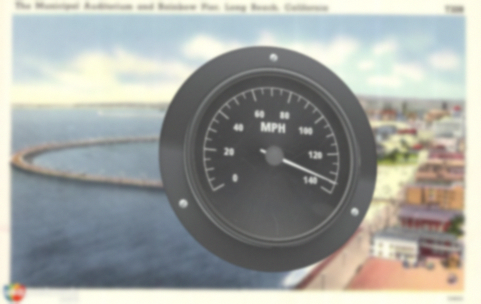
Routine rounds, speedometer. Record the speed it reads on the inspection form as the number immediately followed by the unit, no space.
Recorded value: 135mph
